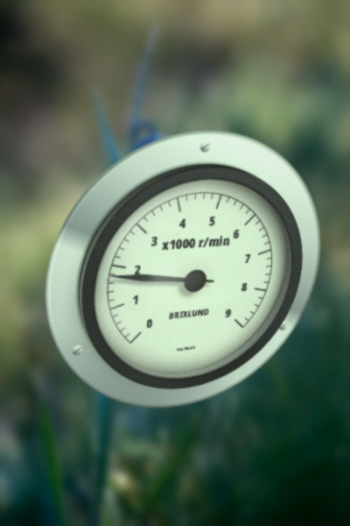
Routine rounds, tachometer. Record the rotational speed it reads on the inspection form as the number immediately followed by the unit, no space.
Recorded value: 1800rpm
